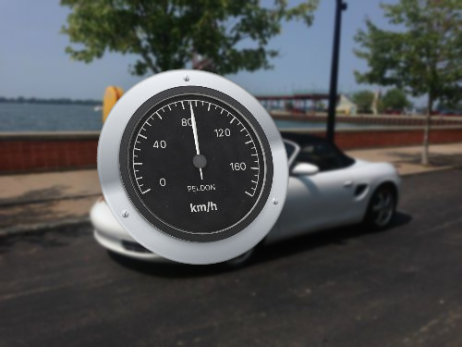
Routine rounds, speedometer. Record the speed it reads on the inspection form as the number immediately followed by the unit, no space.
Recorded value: 85km/h
